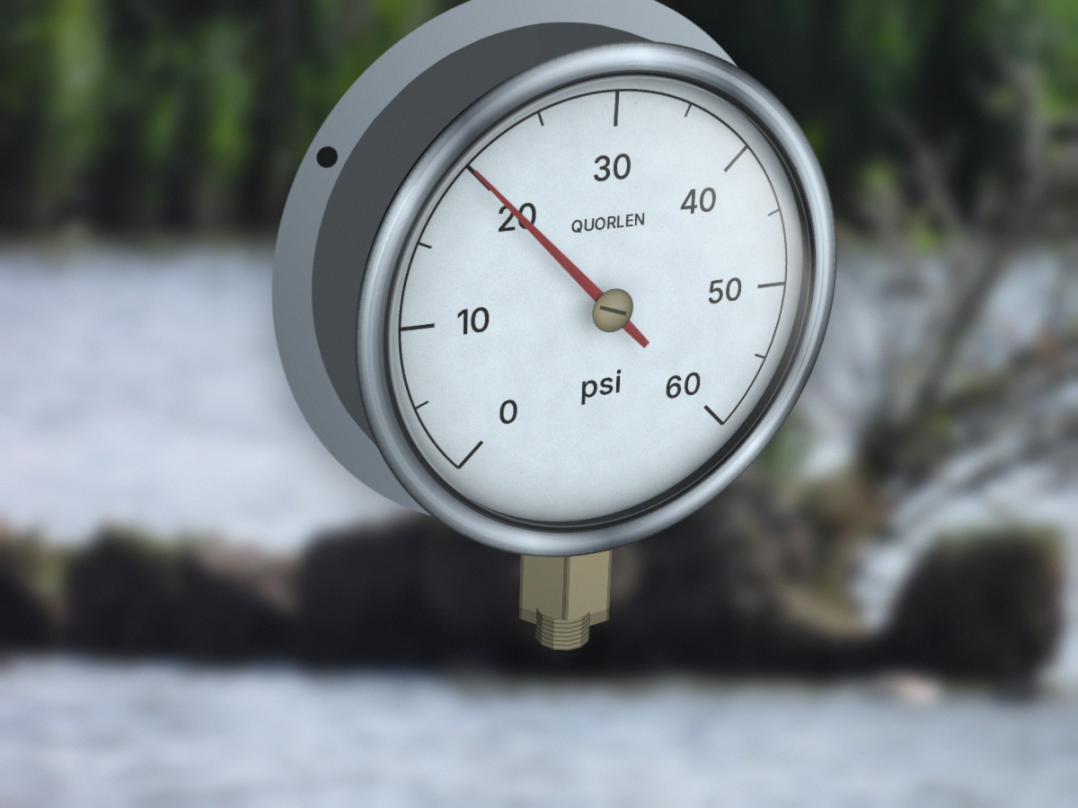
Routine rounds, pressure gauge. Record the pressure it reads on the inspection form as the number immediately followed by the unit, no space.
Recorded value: 20psi
